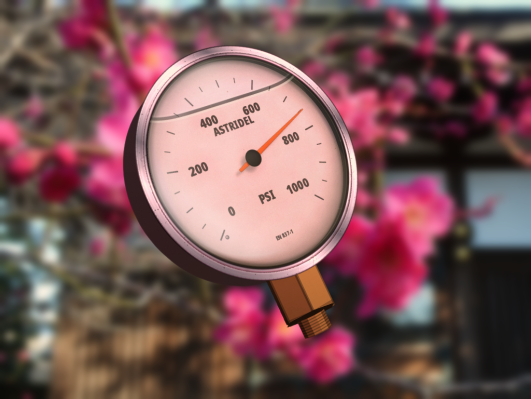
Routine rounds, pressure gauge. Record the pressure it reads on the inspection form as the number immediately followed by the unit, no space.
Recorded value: 750psi
